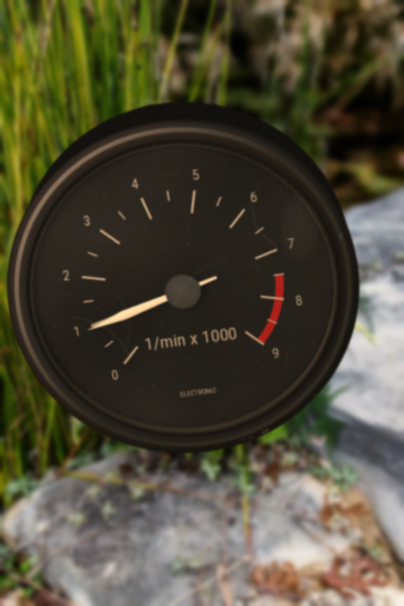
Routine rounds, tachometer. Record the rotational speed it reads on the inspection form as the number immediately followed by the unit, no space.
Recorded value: 1000rpm
